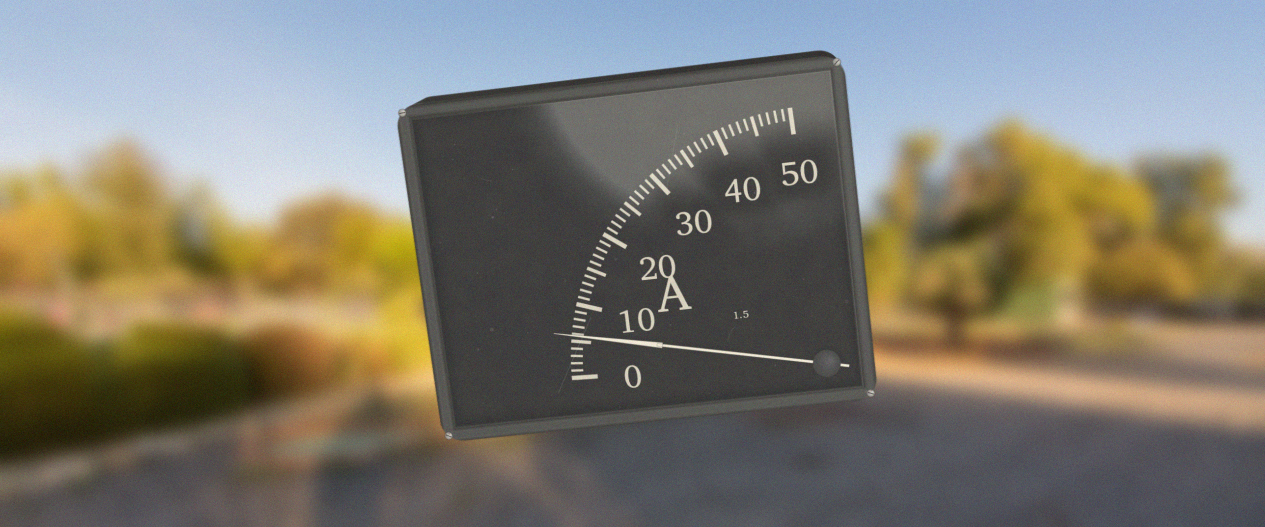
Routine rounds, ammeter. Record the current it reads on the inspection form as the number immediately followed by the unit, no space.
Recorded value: 6A
